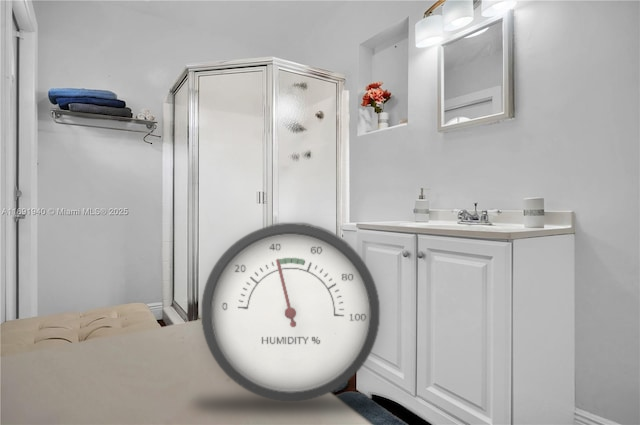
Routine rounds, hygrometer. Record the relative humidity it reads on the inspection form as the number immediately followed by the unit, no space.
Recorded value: 40%
